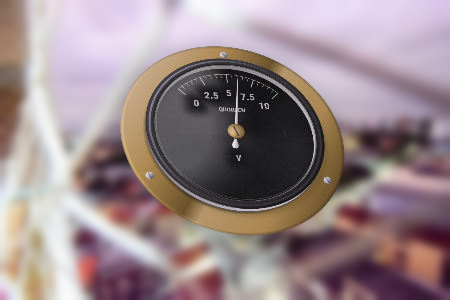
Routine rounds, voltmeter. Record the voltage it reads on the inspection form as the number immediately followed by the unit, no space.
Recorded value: 6V
